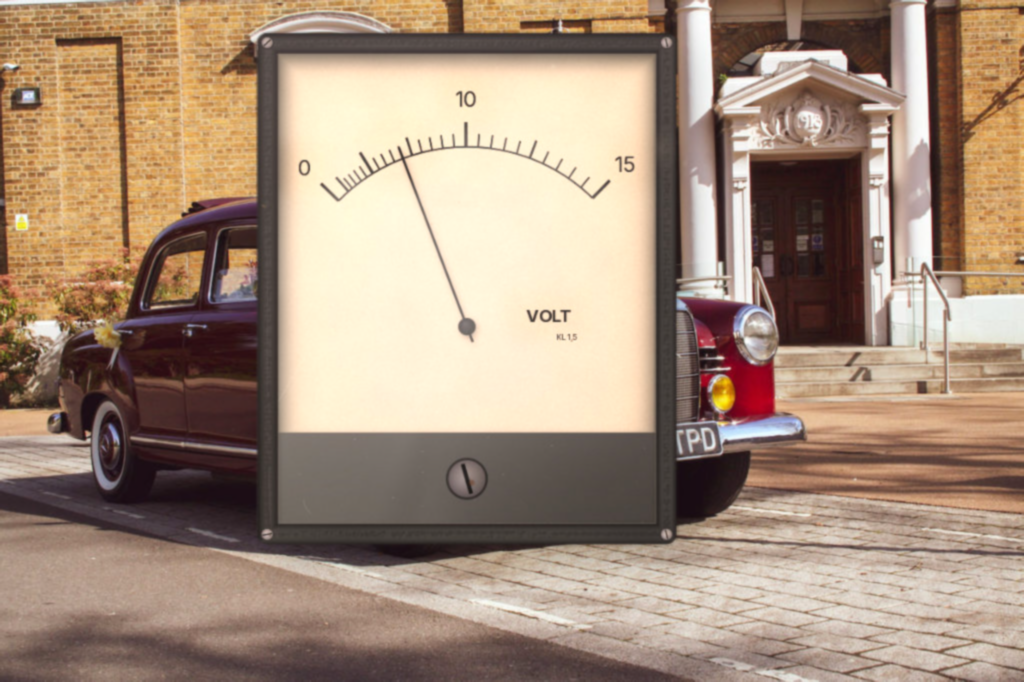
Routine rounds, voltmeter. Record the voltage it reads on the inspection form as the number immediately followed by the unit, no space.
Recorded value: 7V
